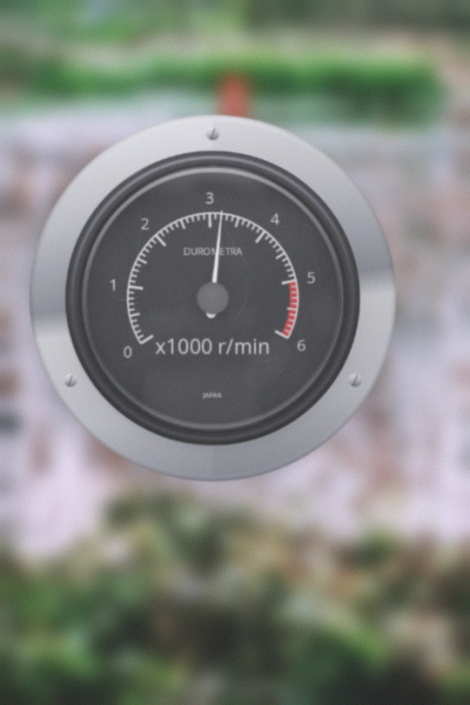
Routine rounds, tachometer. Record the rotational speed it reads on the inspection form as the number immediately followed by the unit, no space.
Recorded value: 3200rpm
